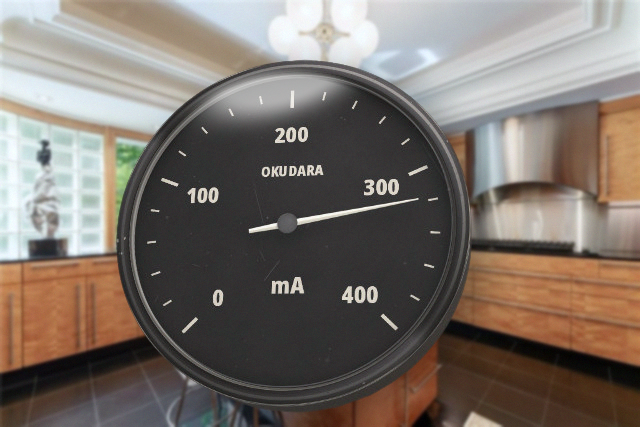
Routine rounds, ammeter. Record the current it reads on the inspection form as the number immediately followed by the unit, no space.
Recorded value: 320mA
